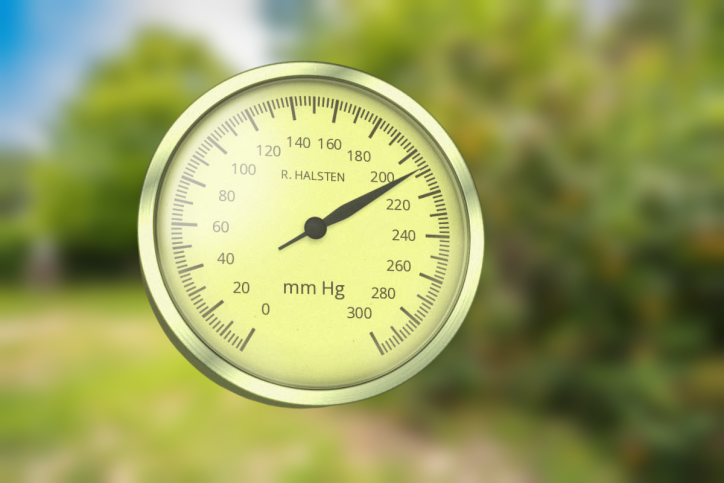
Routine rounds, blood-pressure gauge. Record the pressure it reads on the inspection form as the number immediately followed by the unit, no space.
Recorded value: 208mmHg
